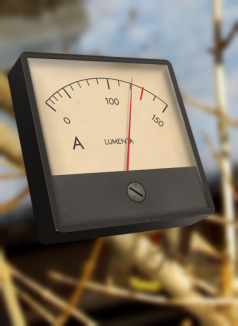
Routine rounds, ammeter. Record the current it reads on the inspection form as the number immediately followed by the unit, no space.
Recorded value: 120A
